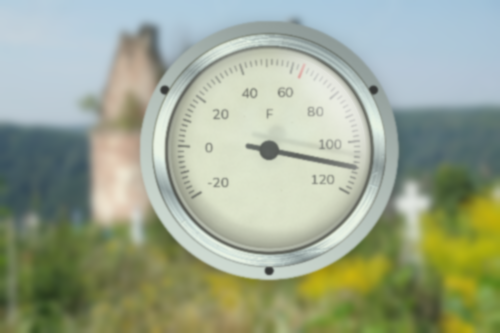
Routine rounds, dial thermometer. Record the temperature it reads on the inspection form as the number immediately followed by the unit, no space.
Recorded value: 110°F
